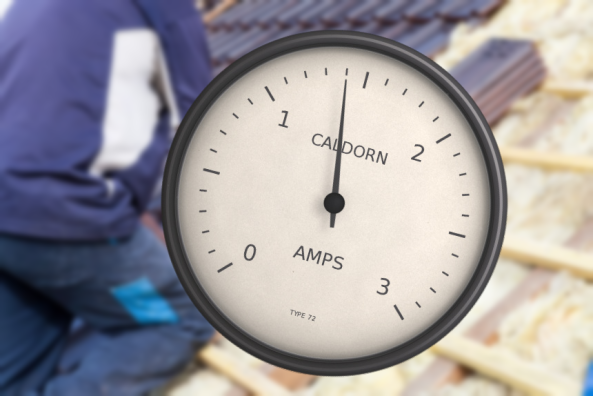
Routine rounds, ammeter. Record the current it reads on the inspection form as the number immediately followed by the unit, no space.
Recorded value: 1.4A
